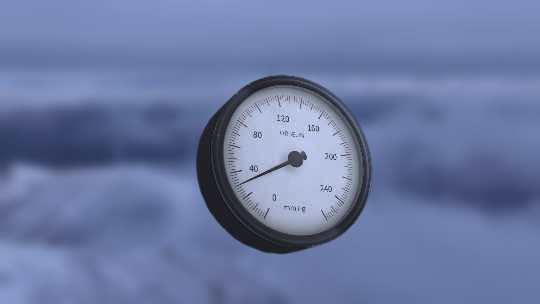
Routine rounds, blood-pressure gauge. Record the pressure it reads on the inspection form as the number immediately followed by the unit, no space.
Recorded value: 30mmHg
